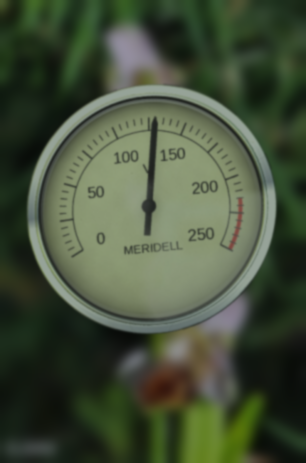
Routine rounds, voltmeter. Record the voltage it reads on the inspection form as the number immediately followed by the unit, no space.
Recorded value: 130V
